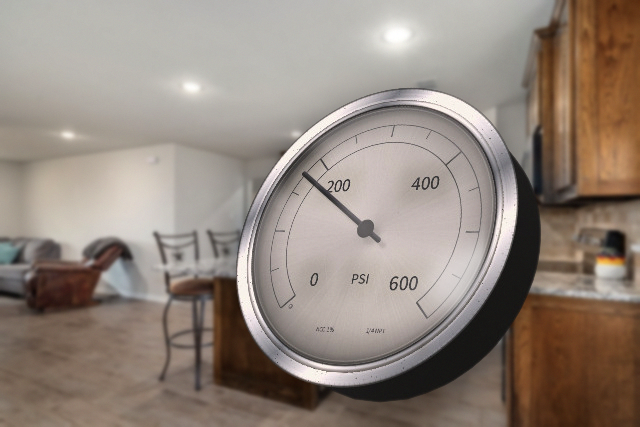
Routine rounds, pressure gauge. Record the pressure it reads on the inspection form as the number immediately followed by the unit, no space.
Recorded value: 175psi
